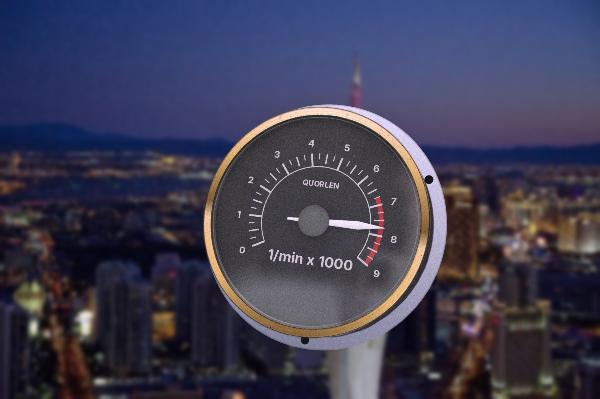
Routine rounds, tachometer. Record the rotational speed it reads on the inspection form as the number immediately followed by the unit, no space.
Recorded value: 7750rpm
